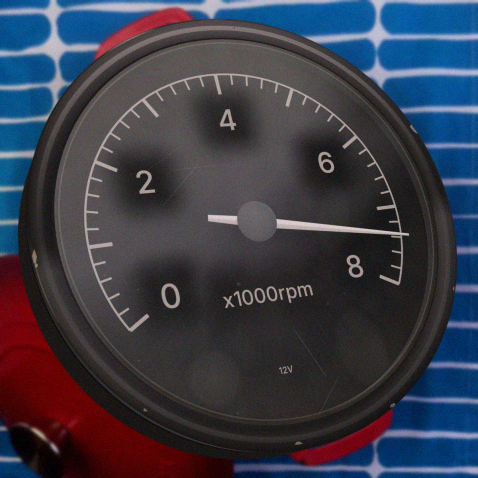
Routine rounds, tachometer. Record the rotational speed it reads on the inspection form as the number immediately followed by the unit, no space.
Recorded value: 7400rpm
